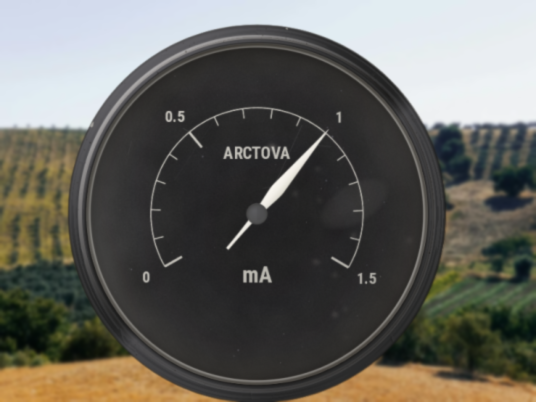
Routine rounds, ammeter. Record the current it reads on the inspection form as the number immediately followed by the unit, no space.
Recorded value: 1mA
